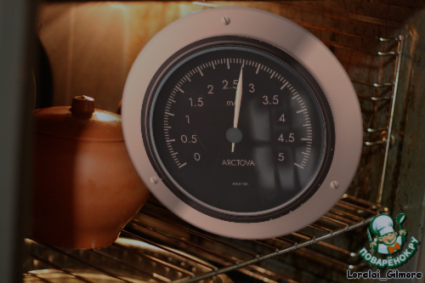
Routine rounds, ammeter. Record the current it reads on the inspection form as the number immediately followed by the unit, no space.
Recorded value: 2.75mA
